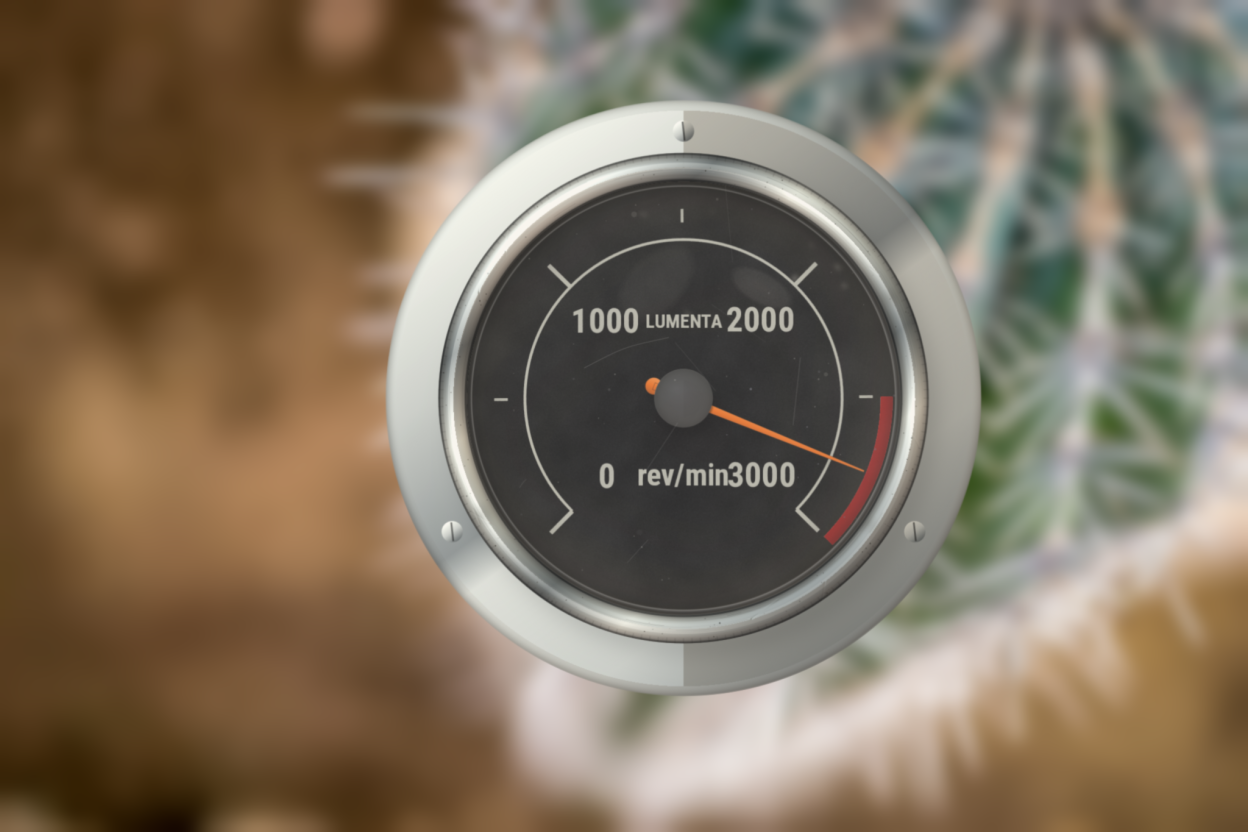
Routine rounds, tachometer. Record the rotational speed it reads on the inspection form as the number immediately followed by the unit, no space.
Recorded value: 2750rpm
